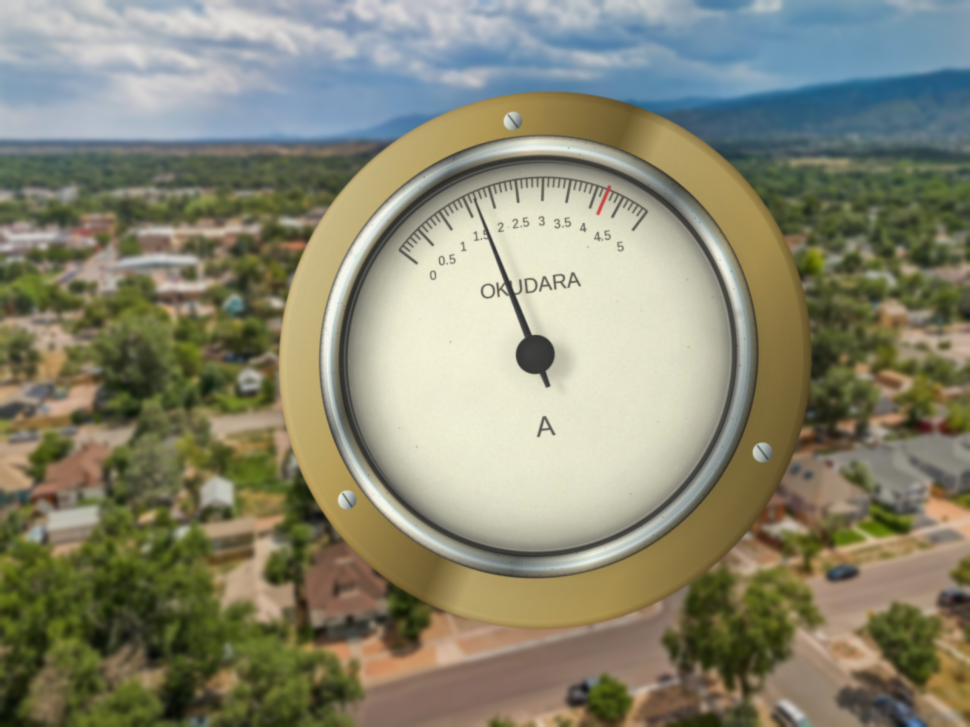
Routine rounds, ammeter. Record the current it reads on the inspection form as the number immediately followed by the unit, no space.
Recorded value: 1.7A
